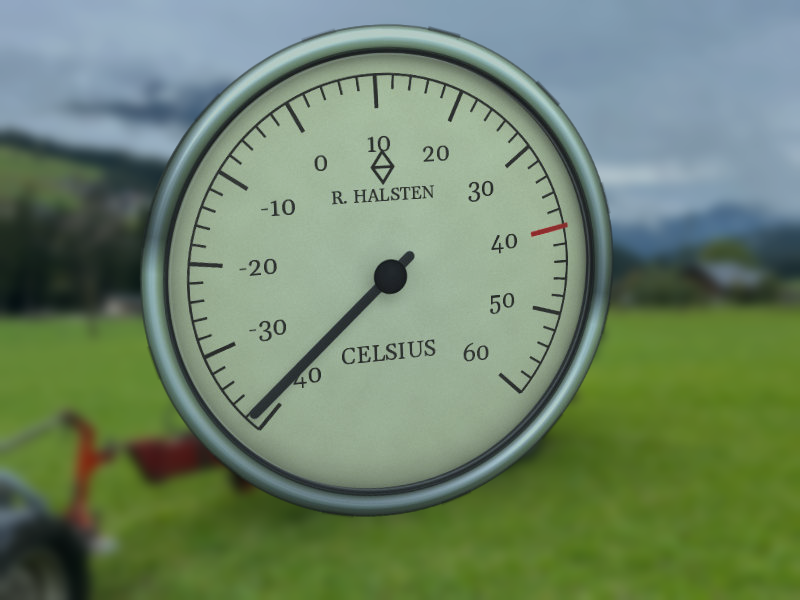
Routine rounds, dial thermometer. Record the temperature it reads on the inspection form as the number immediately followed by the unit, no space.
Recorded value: -38°C
